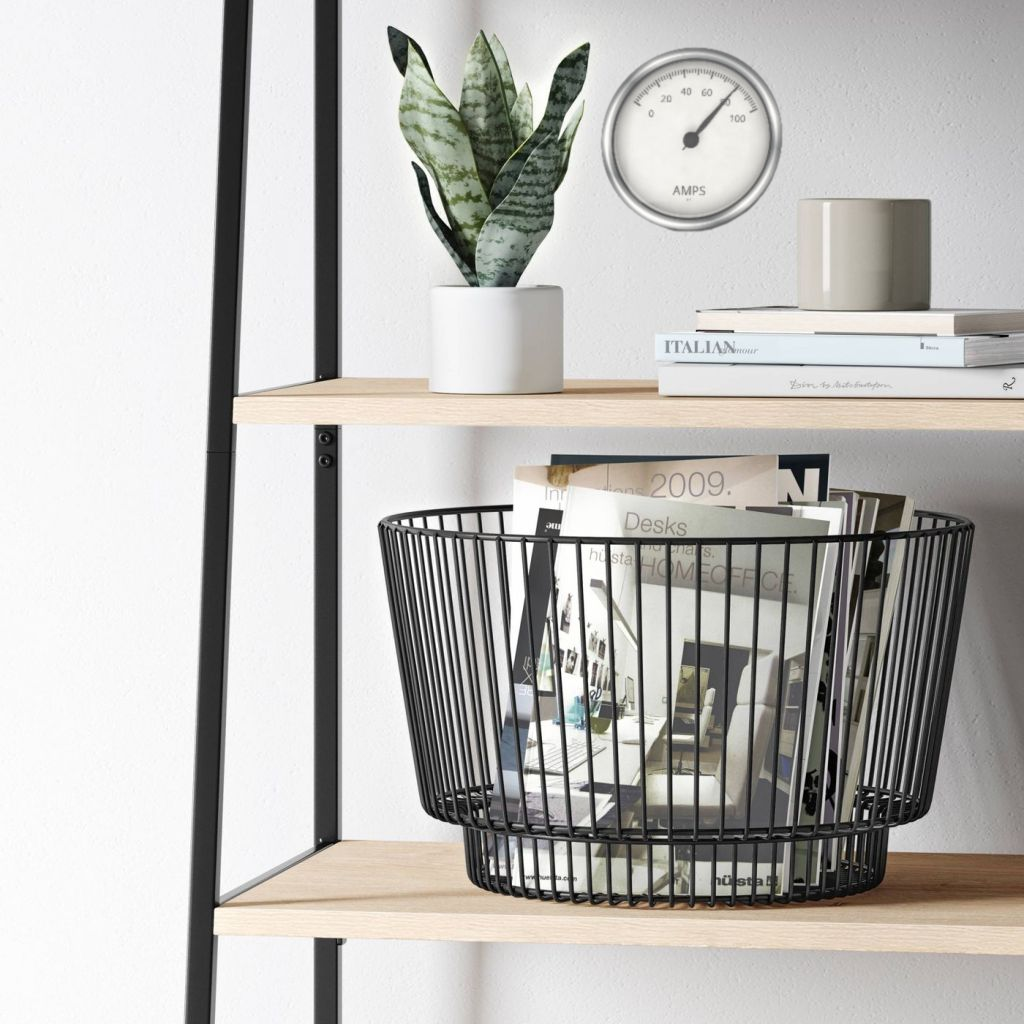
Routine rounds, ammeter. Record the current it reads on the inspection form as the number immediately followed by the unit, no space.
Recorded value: 80A
